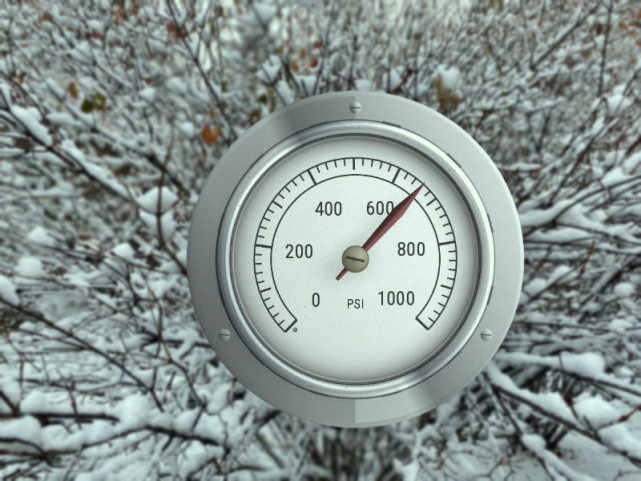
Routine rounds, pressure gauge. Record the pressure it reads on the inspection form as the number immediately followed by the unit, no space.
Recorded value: 660psi
